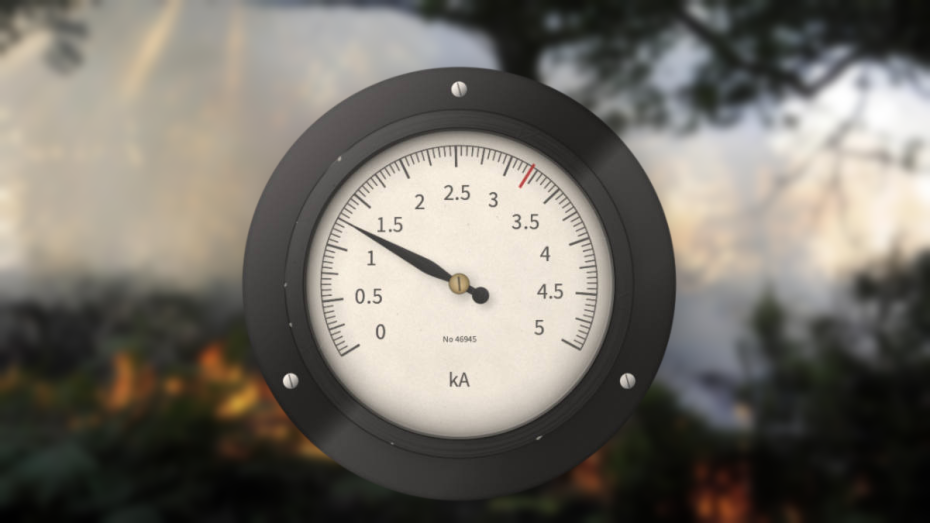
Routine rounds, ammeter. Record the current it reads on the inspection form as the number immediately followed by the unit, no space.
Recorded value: 1.25kA
